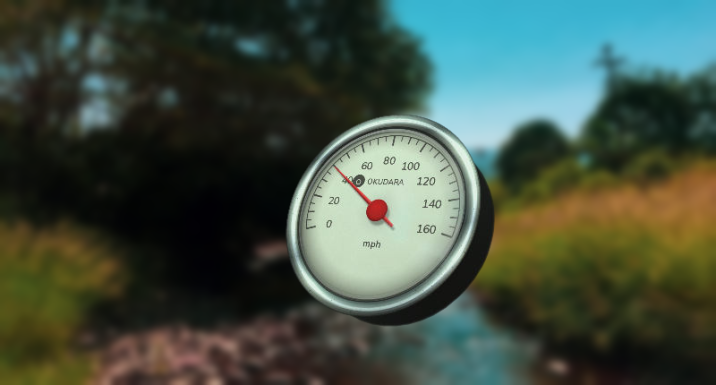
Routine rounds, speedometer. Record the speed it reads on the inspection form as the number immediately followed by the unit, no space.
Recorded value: 40mph
